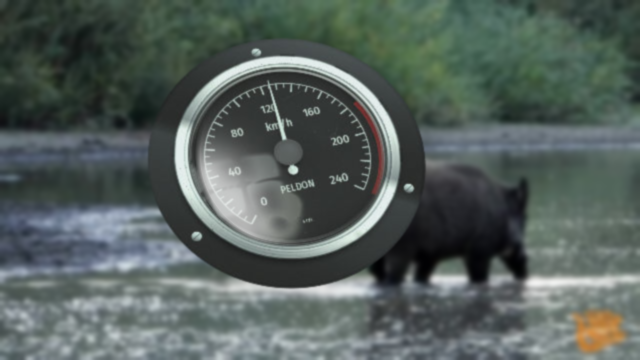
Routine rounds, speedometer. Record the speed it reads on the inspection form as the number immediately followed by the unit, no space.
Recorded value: 125km/h
